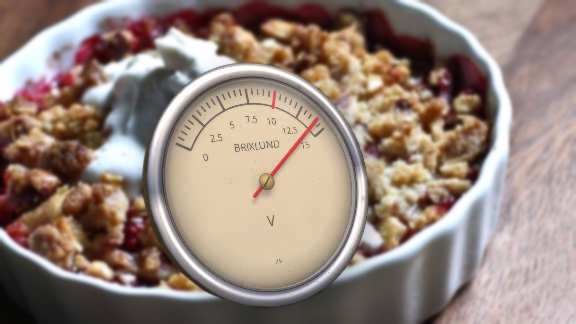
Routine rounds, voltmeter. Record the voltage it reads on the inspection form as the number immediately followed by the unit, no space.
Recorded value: 14V
